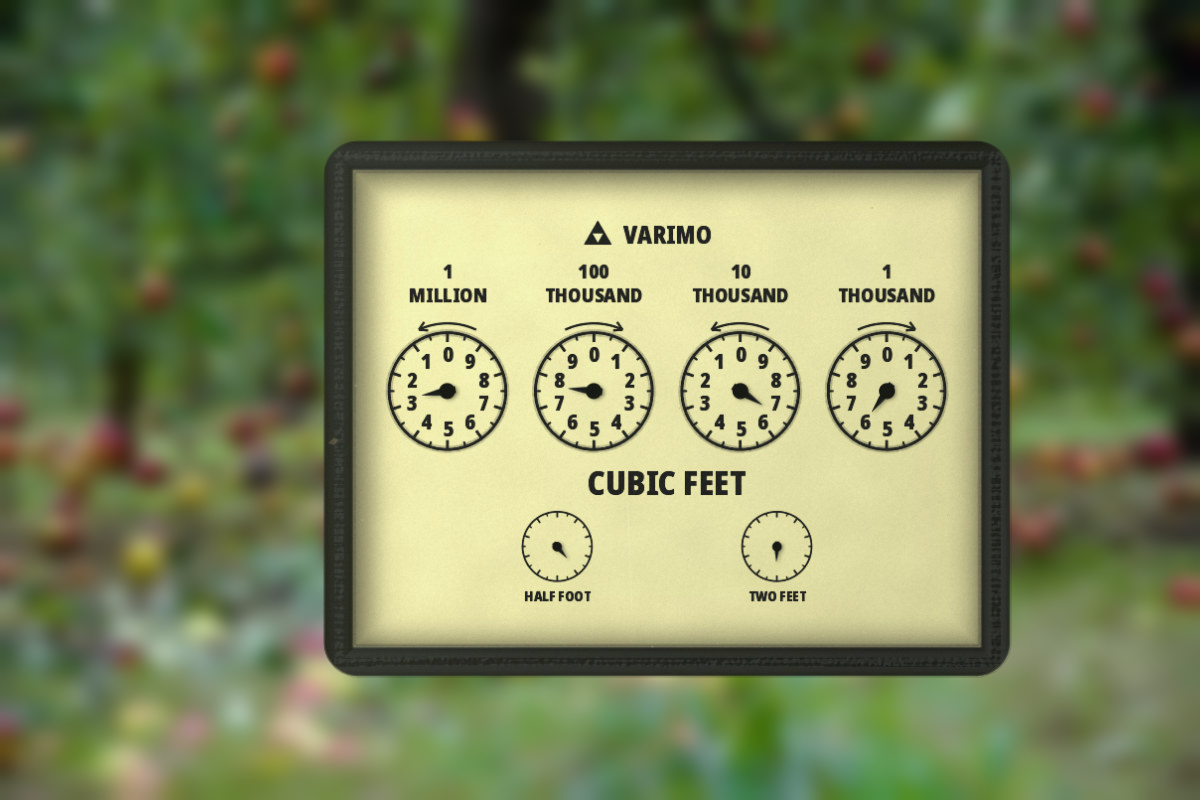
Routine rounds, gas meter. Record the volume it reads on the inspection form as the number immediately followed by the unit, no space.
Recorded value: 276600ft³
